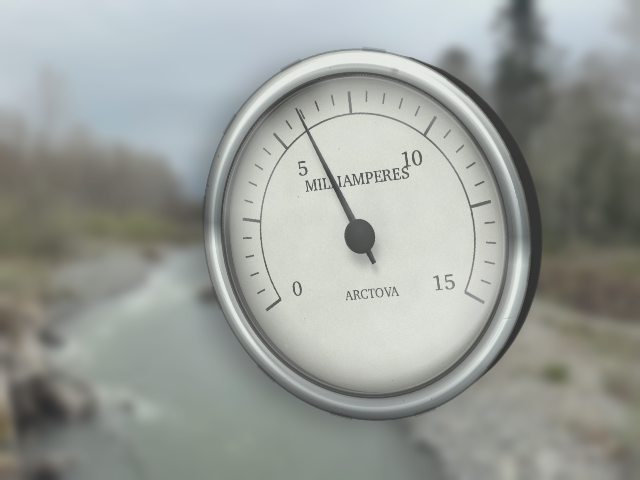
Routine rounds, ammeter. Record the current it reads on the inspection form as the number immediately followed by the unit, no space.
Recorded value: 6mA
